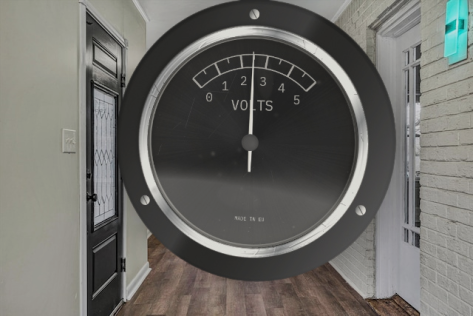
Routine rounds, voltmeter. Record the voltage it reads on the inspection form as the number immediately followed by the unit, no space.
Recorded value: 2.5V
